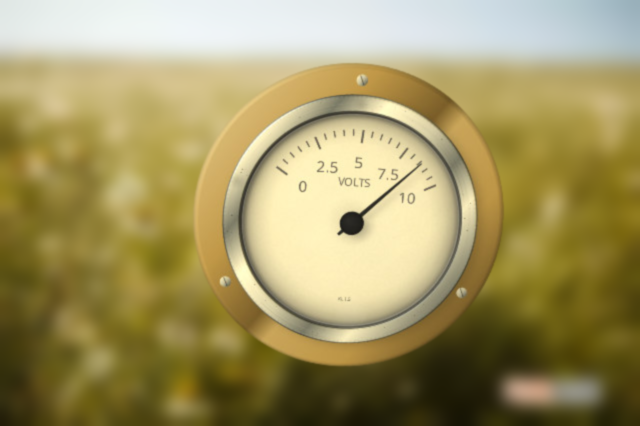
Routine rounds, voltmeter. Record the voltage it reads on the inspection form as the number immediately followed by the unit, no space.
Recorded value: 8.5V
